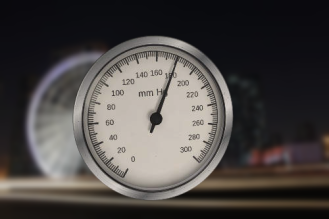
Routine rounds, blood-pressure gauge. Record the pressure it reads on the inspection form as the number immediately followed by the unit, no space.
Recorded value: 180mmHg
